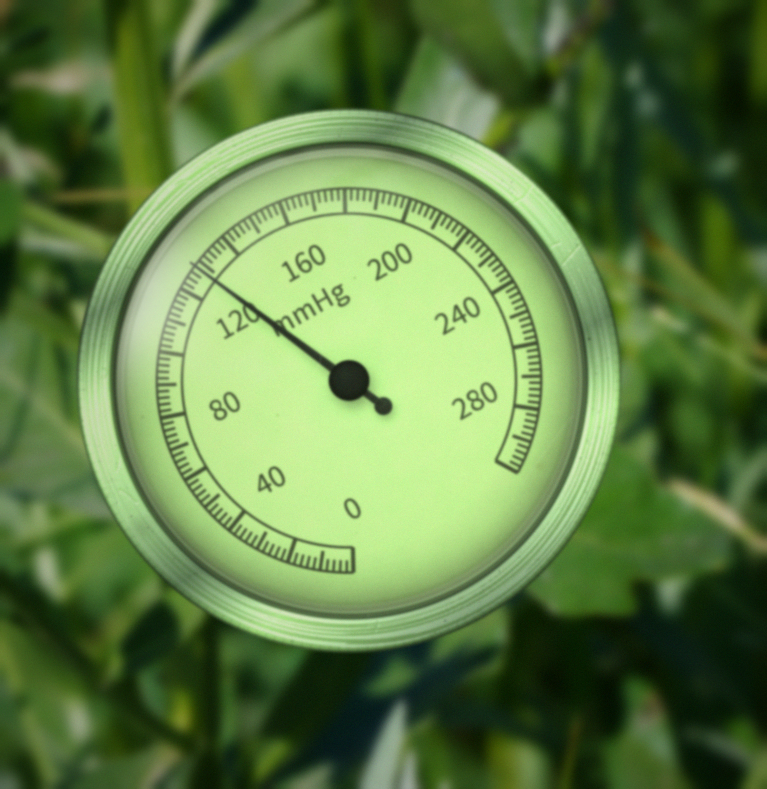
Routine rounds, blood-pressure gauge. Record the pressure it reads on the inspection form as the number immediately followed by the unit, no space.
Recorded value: 128mmHg
